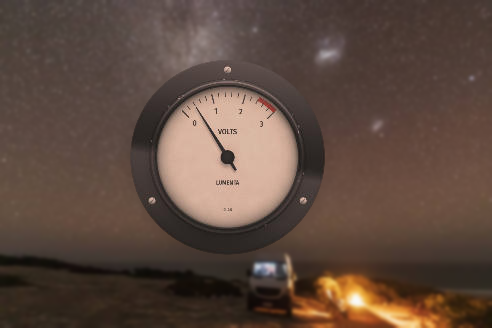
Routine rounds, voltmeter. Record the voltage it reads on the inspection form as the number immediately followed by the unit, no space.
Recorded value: 0.4V
